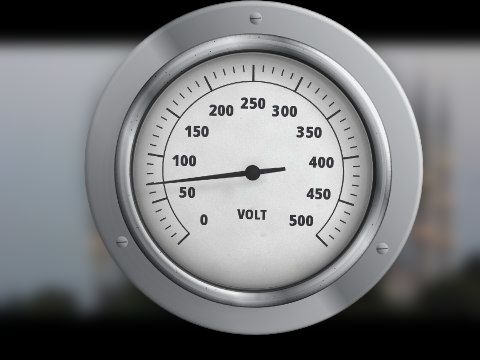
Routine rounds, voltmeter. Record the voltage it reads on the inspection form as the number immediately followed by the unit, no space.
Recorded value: 70V
